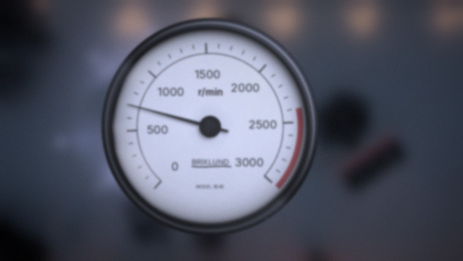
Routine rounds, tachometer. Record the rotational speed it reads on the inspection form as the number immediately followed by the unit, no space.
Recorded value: 700rpm
